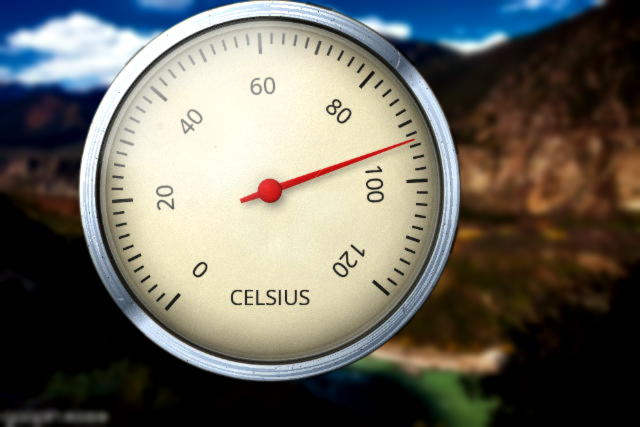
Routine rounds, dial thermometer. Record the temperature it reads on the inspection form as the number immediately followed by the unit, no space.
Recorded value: 93°C
